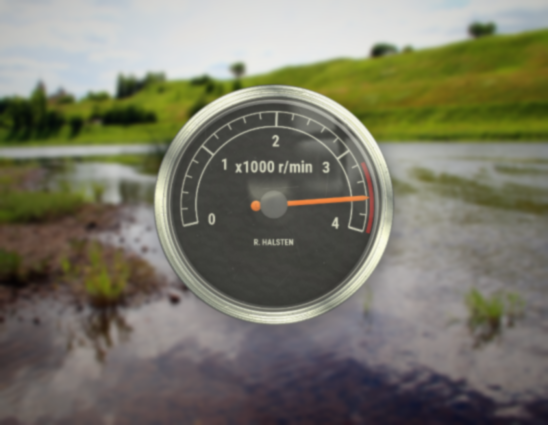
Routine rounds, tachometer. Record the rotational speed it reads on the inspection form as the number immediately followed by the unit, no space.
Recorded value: 3600rpm
